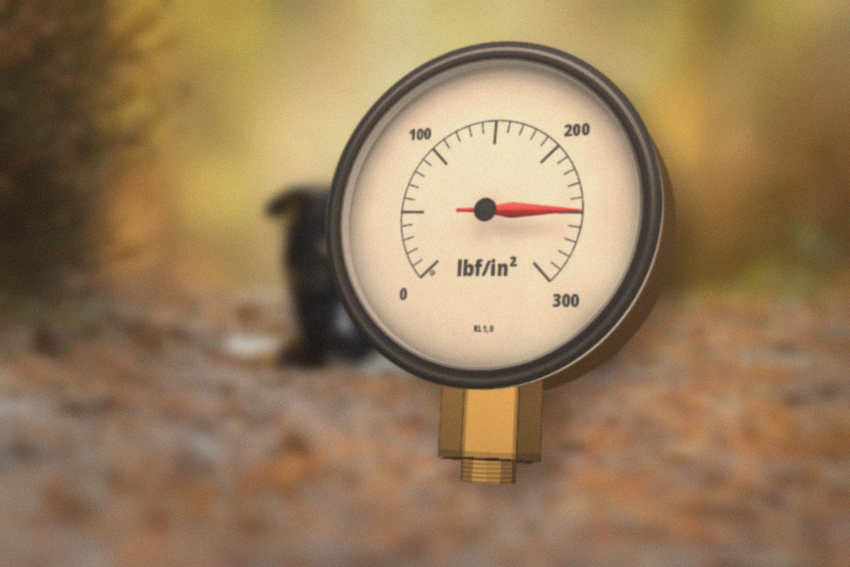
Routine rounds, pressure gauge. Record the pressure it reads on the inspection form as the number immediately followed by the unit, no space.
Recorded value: 250psi
